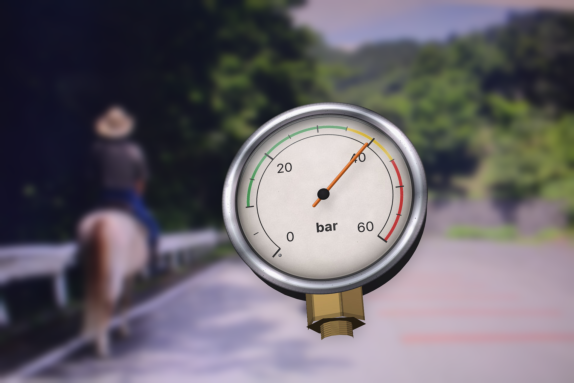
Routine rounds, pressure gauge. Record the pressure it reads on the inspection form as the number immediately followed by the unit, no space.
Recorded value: 40bar
